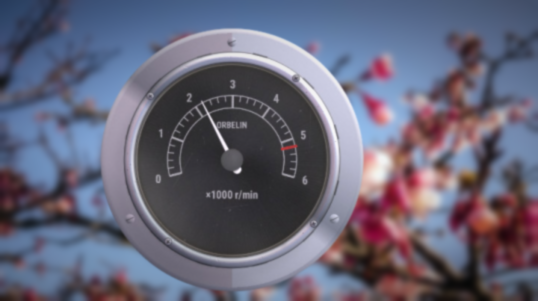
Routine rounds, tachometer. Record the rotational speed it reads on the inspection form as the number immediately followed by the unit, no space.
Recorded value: 2200rpm
